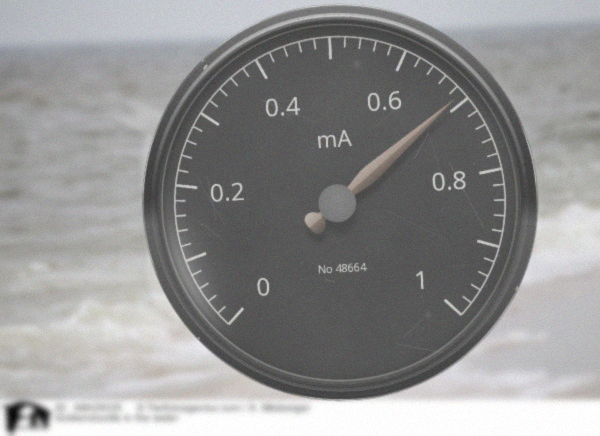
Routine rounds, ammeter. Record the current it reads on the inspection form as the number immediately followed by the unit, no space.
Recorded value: 0.69mA
